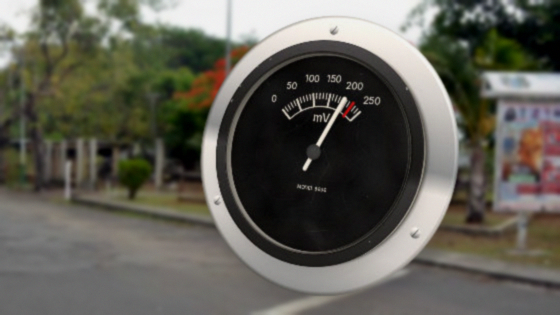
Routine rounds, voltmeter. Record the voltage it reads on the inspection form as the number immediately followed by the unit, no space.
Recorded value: 200mV
